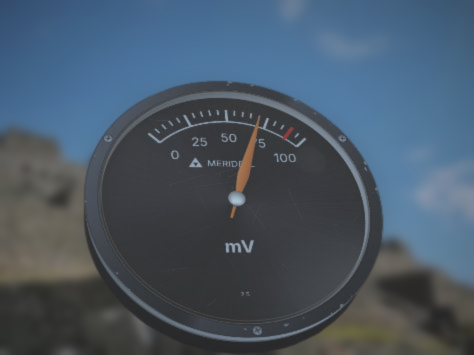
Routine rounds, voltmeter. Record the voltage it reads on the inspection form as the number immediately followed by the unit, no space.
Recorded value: 70mV
